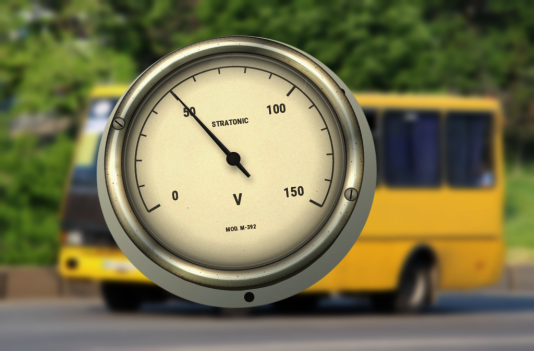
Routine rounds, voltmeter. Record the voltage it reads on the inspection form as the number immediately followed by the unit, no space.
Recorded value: 50V
